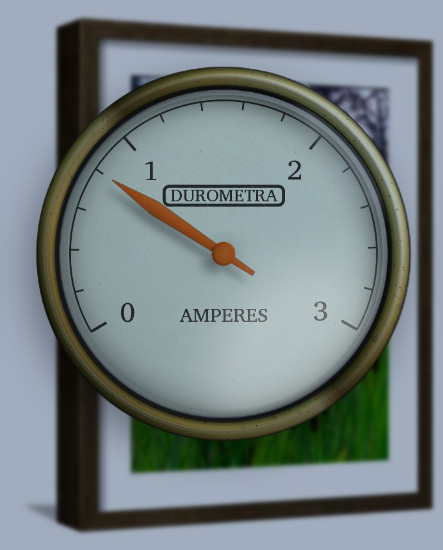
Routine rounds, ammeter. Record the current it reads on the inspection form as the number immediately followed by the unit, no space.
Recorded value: 0.8A
